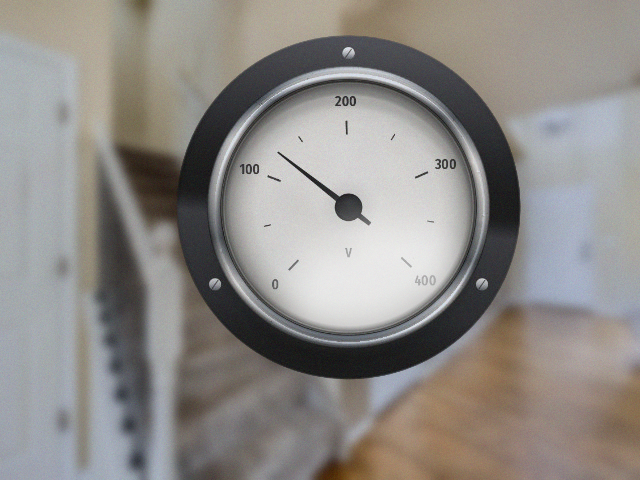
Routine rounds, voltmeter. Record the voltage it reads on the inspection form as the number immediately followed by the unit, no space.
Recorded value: 125V
